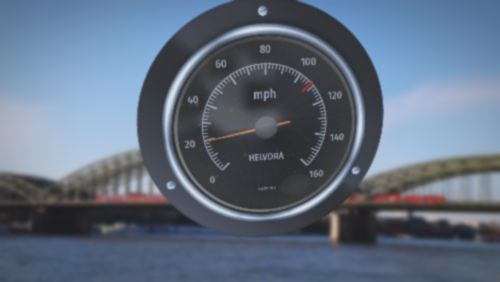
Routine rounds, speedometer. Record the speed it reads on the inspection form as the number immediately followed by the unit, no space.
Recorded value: 20mph
